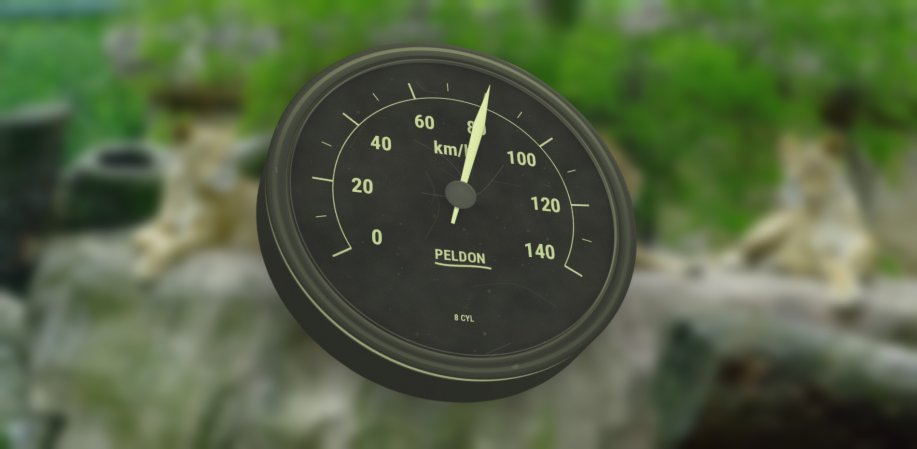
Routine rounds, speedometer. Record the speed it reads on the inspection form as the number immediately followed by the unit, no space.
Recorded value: 80km/h
